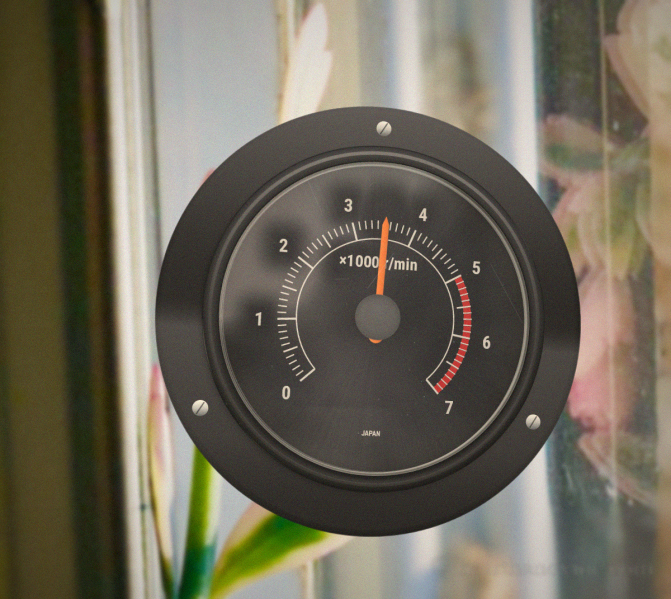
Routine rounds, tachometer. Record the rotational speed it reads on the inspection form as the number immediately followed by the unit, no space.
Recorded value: 3500rpm
